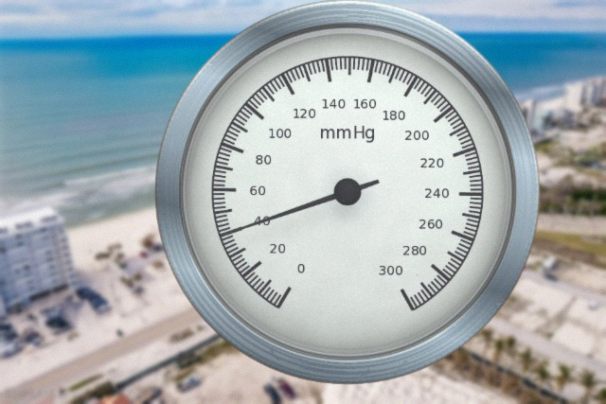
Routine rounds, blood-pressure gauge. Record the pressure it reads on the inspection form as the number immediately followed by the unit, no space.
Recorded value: 40mmHg
